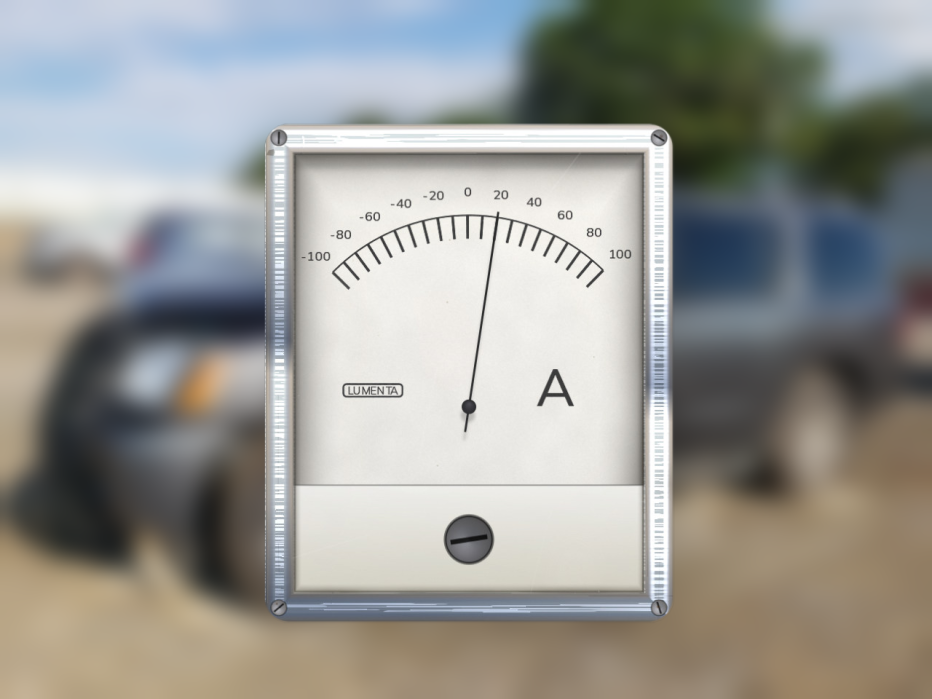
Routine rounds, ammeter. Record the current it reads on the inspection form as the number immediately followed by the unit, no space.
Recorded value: 20A
